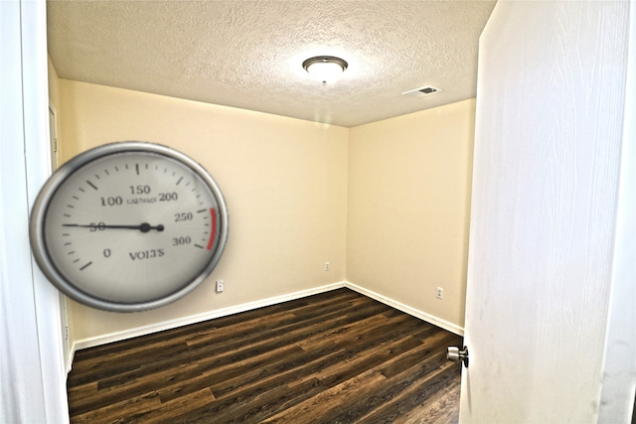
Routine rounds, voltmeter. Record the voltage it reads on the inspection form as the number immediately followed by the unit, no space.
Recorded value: 50V
